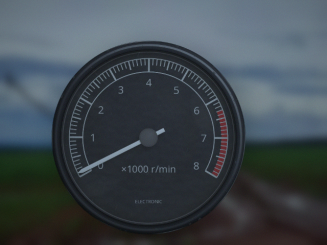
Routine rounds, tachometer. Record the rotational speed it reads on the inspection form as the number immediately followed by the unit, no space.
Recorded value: 100rpm
